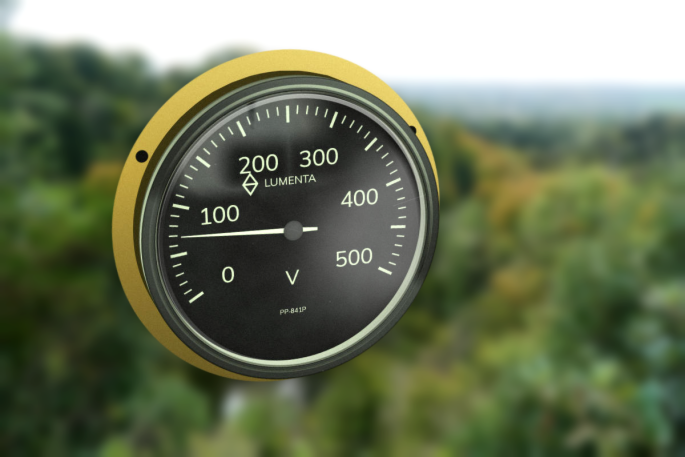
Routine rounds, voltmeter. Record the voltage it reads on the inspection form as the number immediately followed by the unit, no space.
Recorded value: 70V
